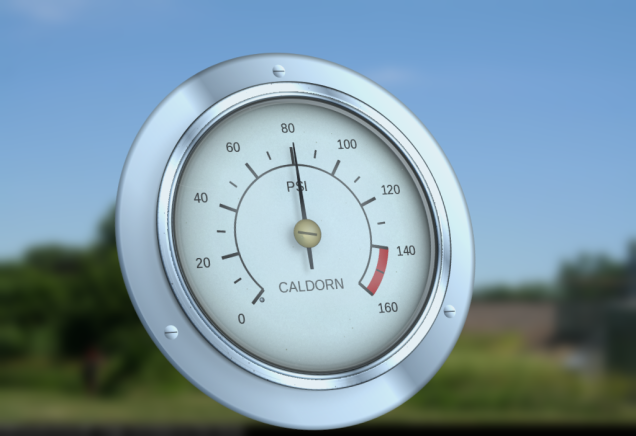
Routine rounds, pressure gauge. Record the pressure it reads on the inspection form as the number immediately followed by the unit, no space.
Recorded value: 80psi
